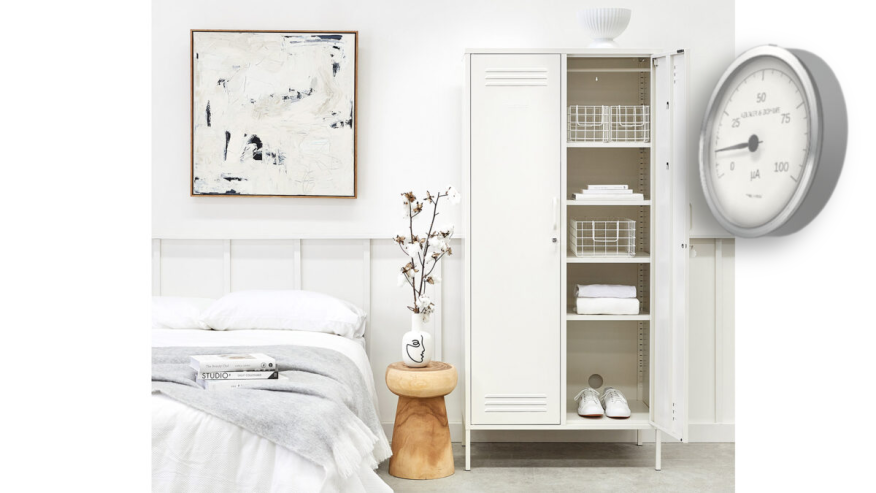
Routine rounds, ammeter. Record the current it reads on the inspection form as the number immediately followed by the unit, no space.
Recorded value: 10µA
